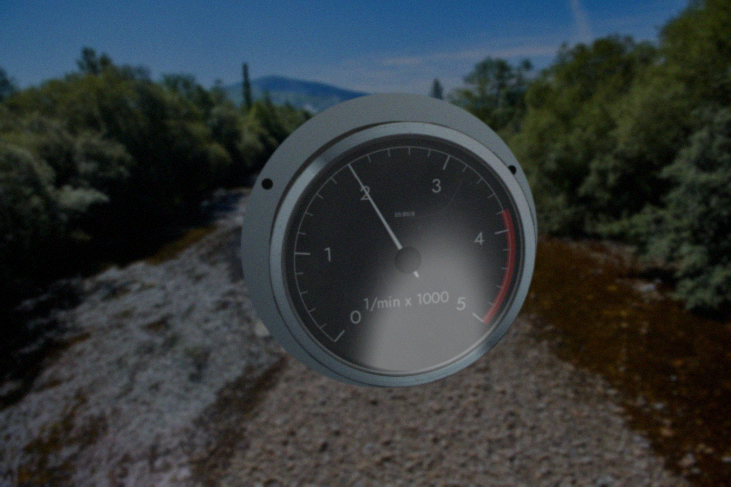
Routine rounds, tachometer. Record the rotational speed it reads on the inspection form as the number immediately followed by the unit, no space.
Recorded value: 2000rpm
